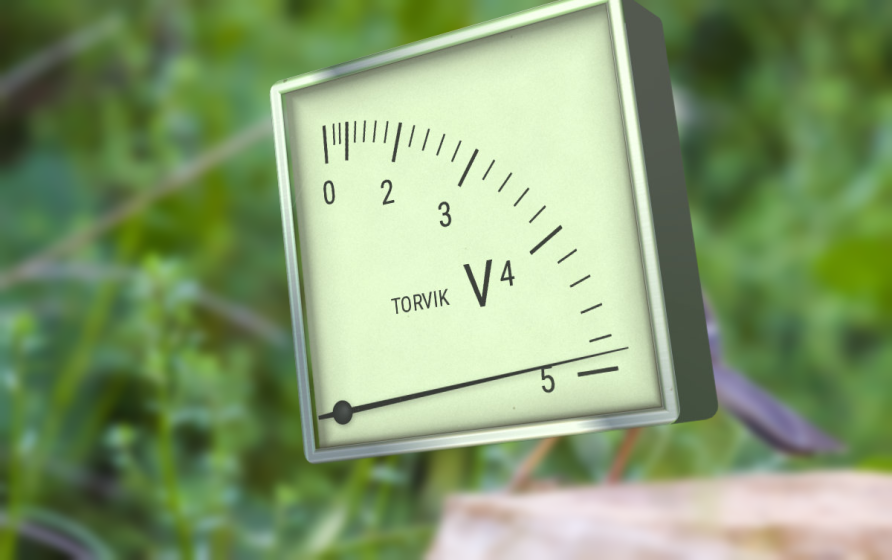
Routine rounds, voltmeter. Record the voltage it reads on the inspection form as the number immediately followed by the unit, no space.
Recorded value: 4.9V
